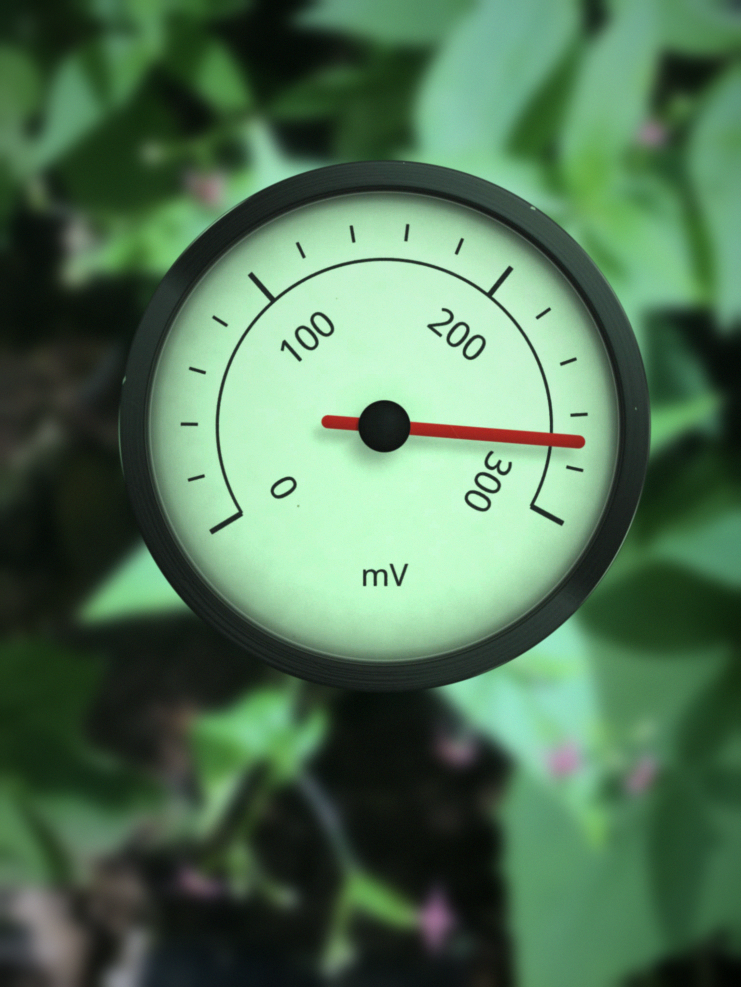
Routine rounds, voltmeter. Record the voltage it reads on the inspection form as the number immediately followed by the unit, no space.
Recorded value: 270mV
